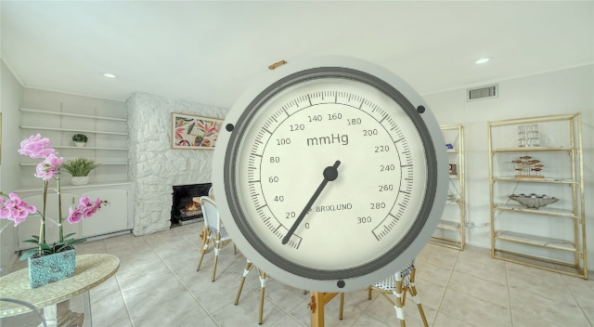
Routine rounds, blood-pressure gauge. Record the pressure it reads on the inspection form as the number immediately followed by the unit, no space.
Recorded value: 10mmHg
